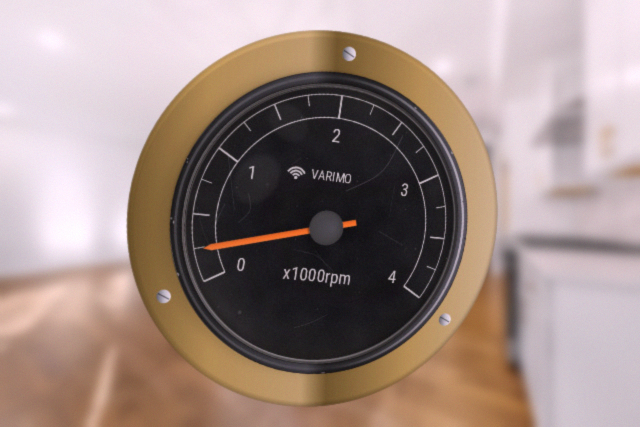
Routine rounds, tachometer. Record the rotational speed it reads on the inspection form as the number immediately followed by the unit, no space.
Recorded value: 250rpm
